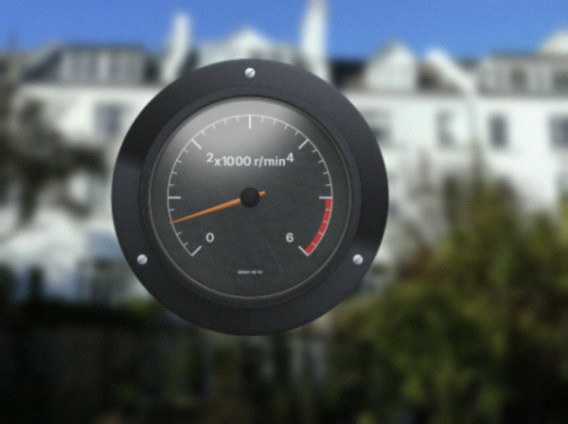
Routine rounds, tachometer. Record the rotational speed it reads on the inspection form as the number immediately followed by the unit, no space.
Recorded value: 600rpm
